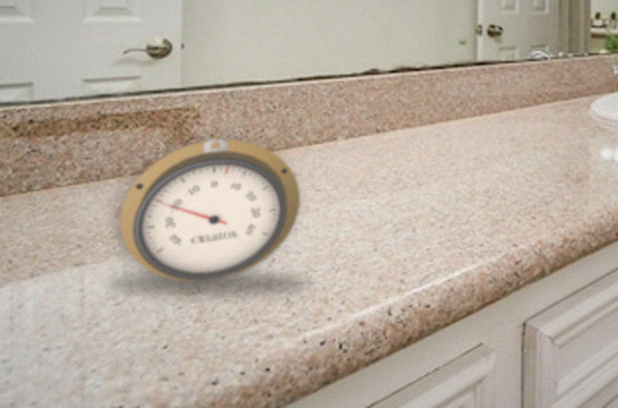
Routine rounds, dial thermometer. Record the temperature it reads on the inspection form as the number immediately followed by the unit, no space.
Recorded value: -20°C
